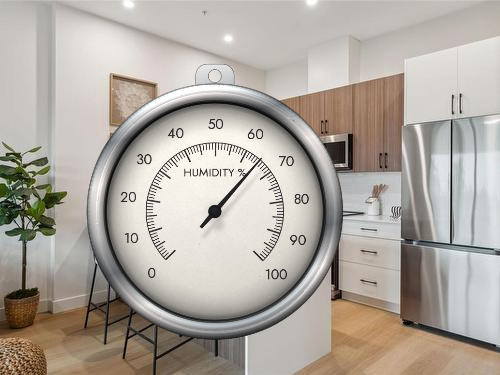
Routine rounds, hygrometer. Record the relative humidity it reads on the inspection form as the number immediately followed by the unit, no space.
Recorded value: 65%
